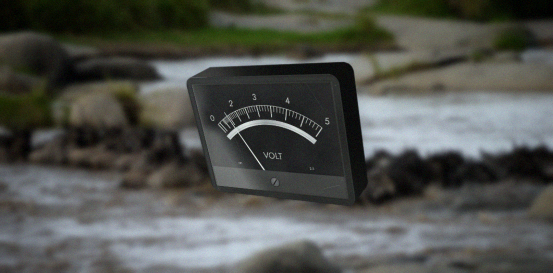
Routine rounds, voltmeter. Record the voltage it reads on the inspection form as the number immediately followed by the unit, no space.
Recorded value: 1.5V
